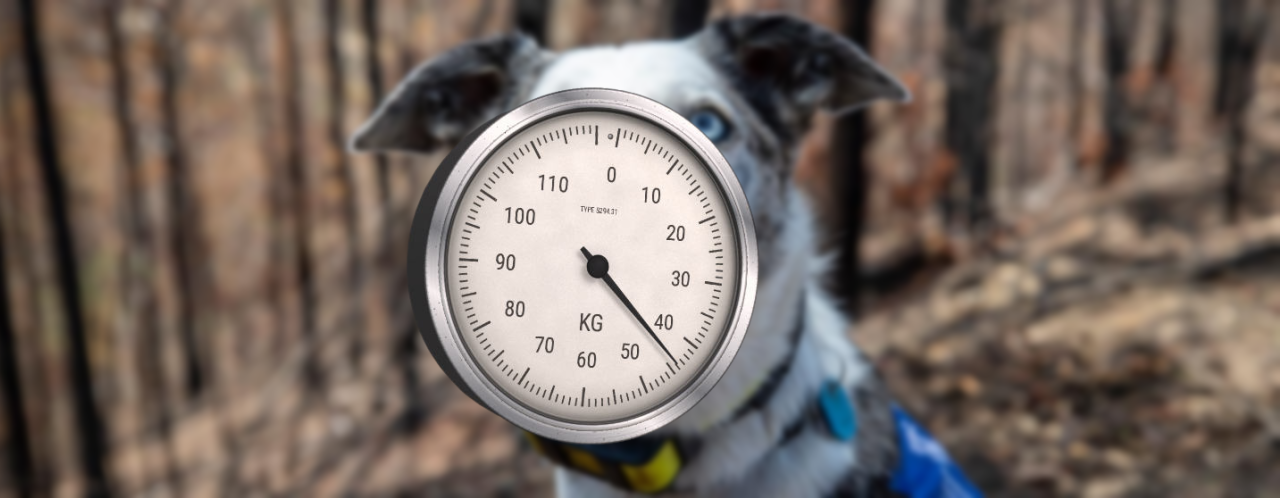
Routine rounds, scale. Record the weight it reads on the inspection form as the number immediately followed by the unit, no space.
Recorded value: 44kg
